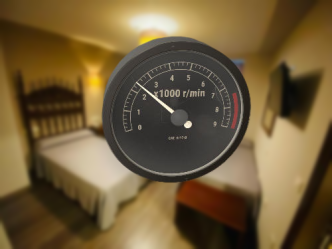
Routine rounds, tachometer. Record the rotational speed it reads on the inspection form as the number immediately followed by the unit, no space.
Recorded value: 2400rpm
